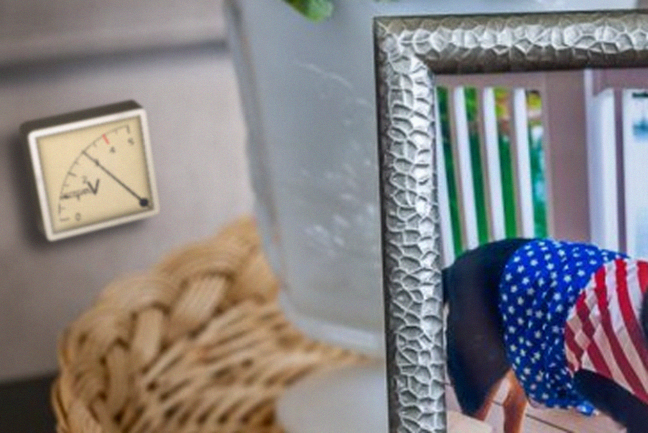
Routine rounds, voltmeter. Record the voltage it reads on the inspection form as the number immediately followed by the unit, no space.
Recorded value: 3V
